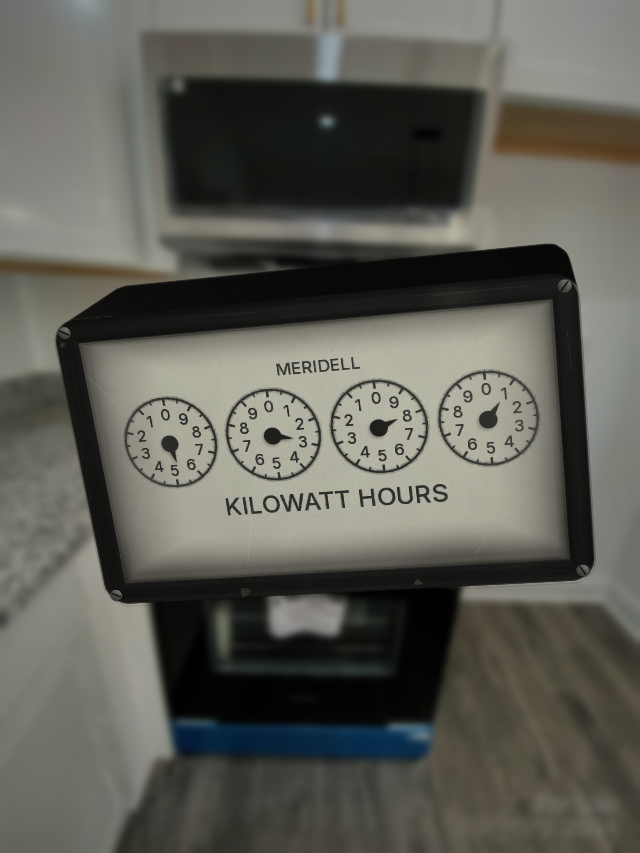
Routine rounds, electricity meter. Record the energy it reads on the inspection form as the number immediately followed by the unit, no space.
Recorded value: 5281kWh
